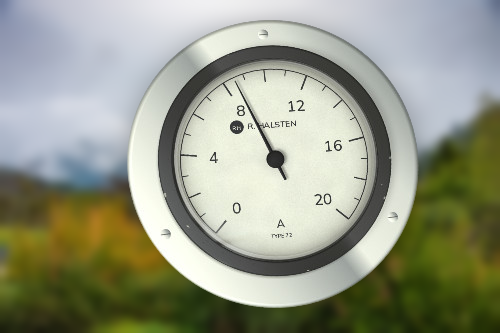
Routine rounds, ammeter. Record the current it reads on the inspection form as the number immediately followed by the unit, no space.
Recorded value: 8.5A
